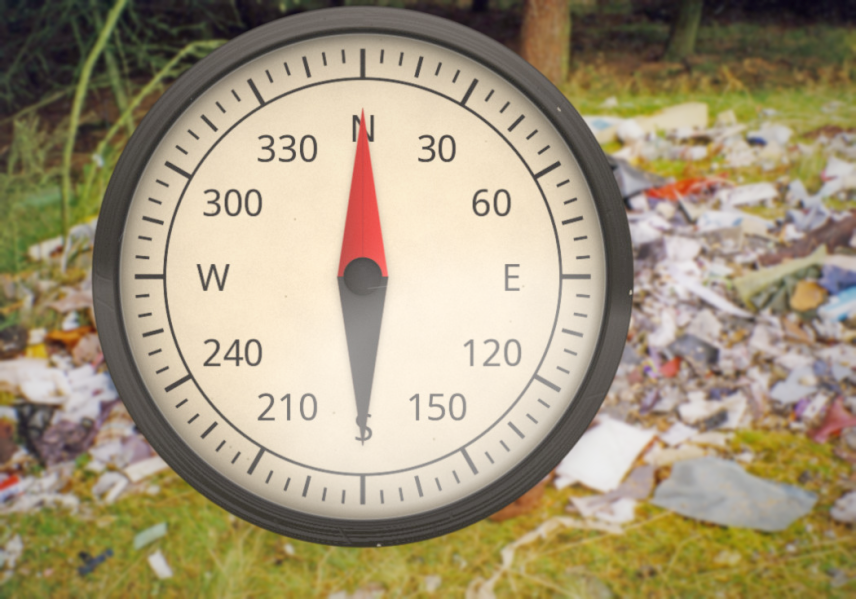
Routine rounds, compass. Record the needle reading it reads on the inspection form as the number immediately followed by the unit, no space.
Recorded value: 0°
